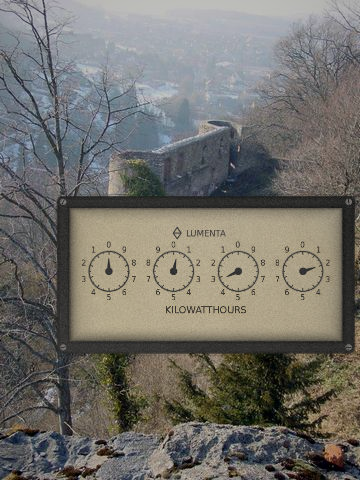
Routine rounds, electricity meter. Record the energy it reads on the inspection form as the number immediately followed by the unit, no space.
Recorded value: 32kWh
